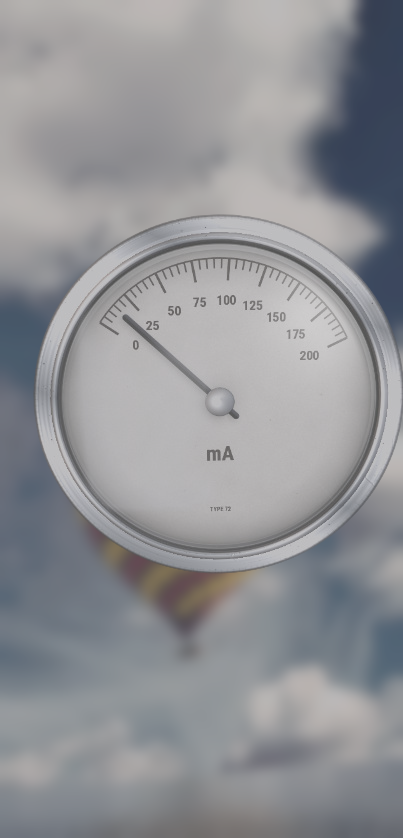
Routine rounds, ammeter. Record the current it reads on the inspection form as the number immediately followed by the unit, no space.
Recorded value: 15mA
